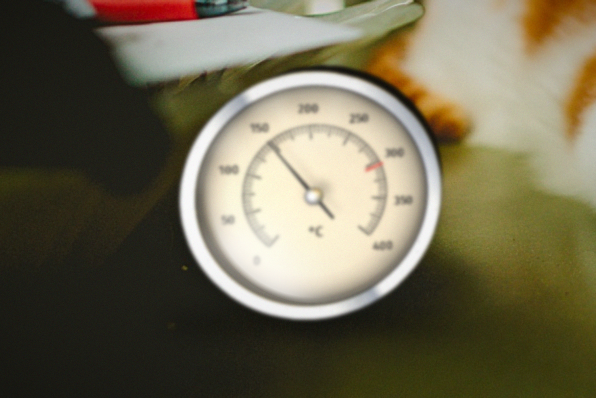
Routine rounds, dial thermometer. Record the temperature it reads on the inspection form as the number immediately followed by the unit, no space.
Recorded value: 150°C
